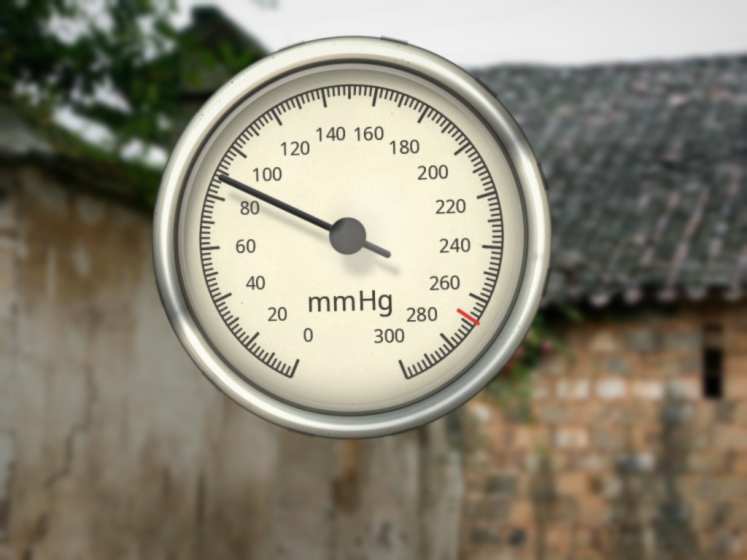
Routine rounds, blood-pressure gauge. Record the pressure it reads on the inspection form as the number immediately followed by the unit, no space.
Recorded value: 88mmHg
